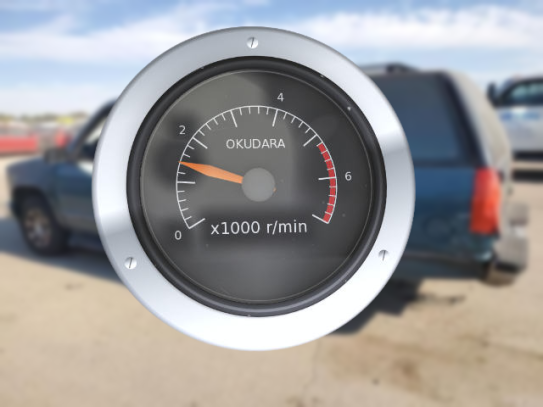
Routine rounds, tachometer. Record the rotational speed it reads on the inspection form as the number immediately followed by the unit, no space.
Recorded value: 1400rpm
